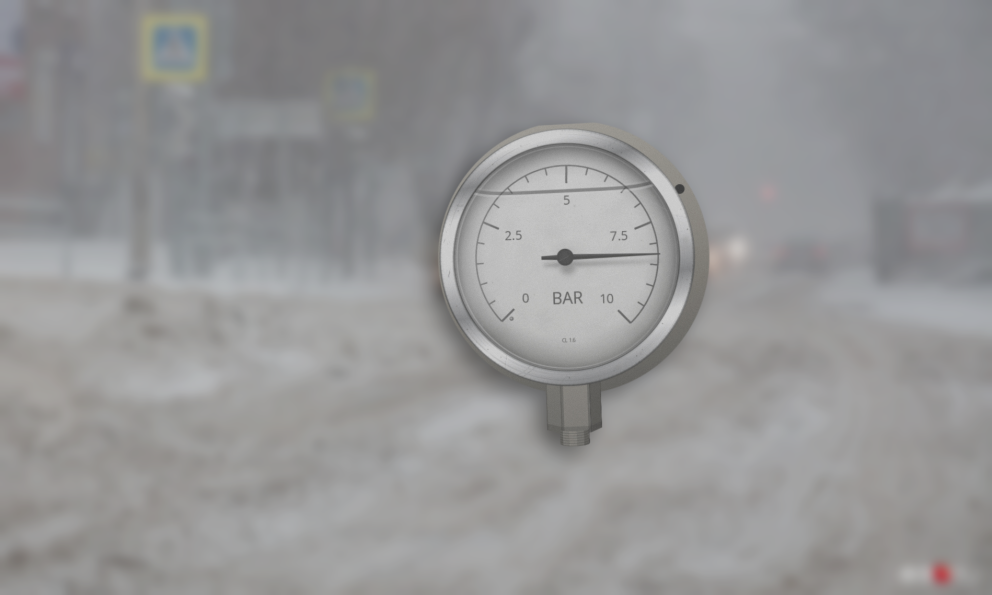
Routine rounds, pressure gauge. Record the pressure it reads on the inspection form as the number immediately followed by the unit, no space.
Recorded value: 8.25bar
